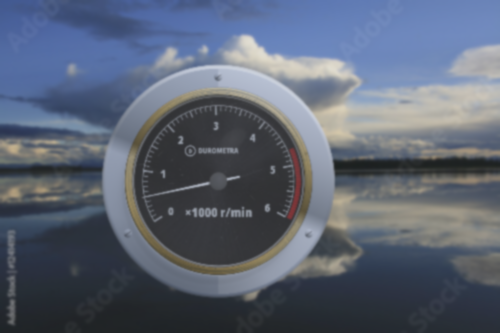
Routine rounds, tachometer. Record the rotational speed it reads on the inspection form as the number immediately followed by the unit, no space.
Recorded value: 500rpm
